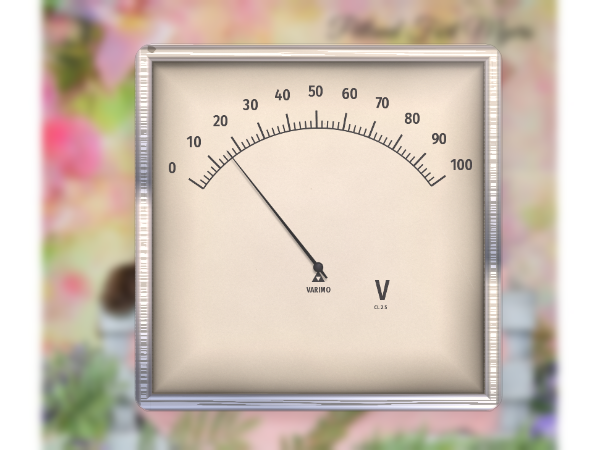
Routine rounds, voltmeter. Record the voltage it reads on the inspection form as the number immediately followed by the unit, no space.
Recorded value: 16V
